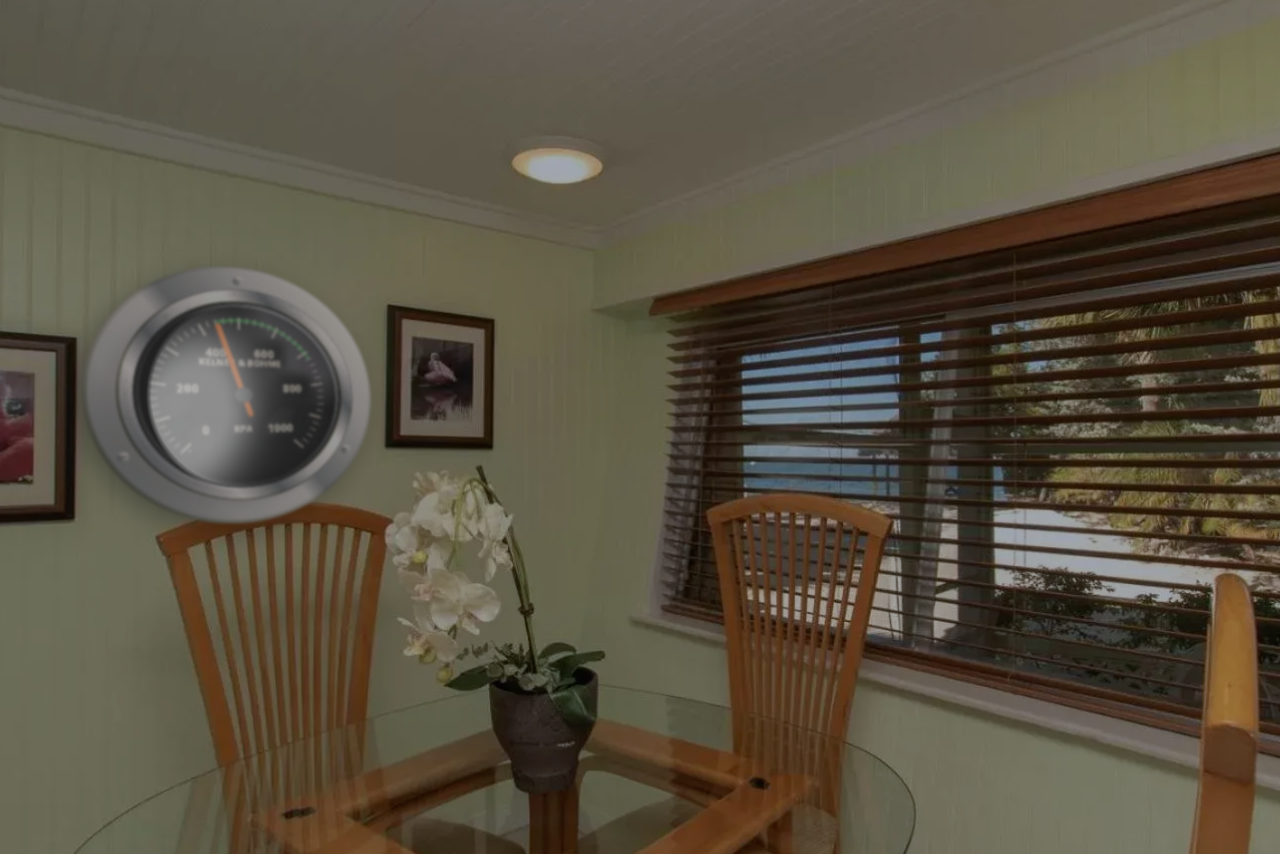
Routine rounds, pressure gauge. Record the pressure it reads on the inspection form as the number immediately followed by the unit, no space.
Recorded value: 440kPa
